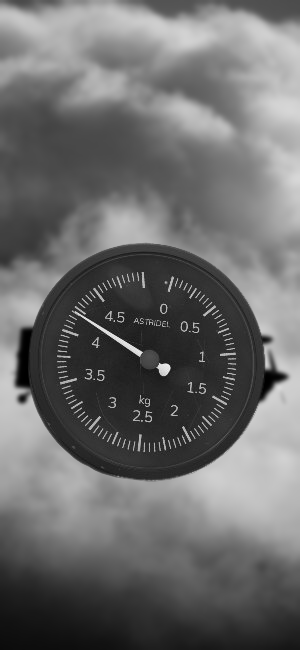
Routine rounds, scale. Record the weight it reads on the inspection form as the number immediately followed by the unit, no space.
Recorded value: 4.2kg
